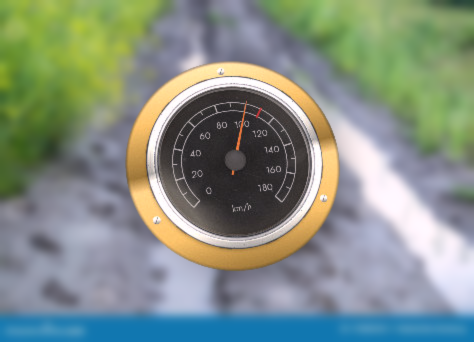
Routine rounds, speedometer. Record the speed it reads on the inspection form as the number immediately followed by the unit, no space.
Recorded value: 100km/h
